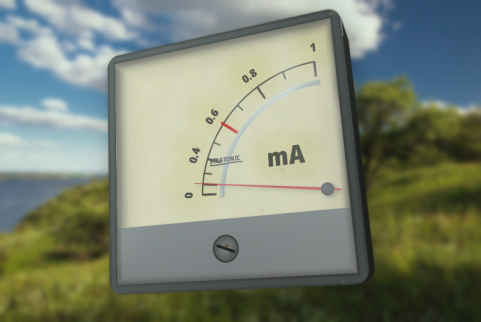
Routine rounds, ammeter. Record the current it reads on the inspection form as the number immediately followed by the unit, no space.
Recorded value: 0.2mA
